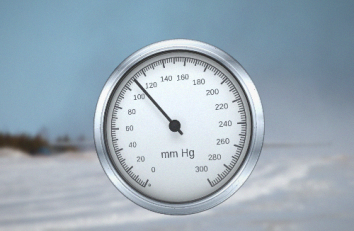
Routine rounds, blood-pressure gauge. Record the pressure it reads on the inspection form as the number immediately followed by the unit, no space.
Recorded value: 110mmHg
